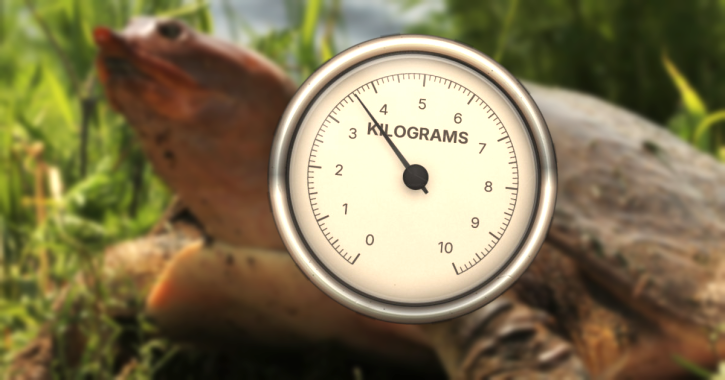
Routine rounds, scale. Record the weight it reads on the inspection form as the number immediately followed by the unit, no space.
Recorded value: 3.6kg
